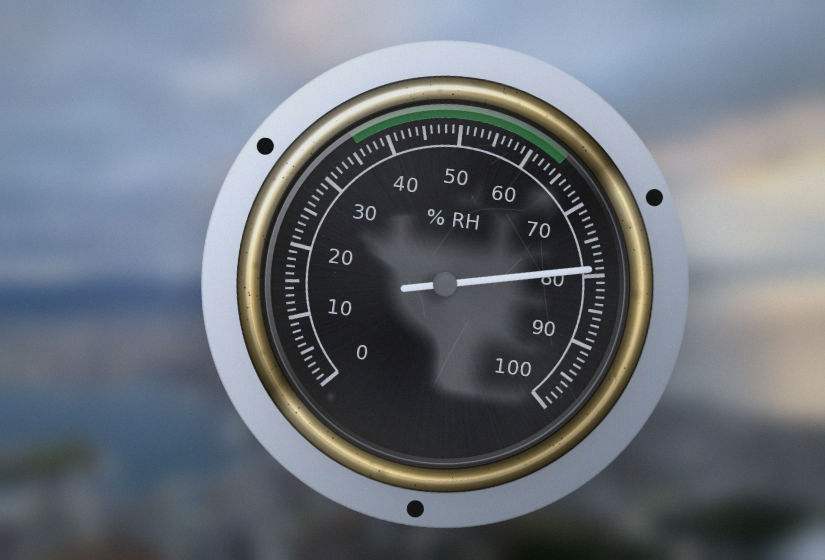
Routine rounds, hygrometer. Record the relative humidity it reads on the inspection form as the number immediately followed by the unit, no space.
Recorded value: 79%
